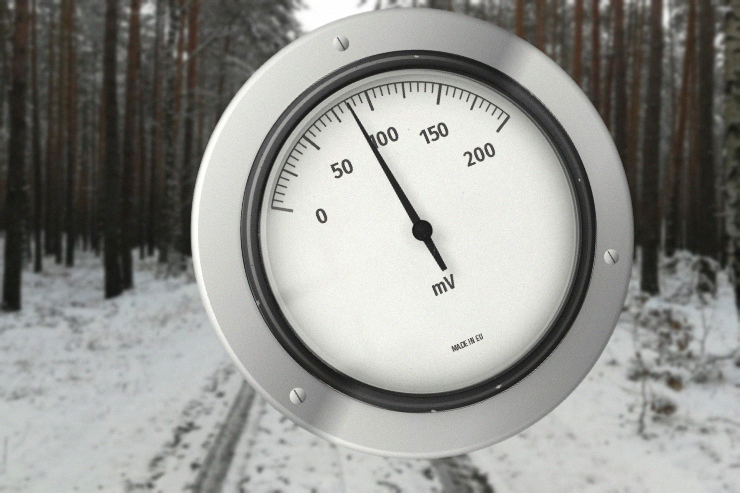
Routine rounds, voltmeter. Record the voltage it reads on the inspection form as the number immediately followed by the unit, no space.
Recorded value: 85mV
